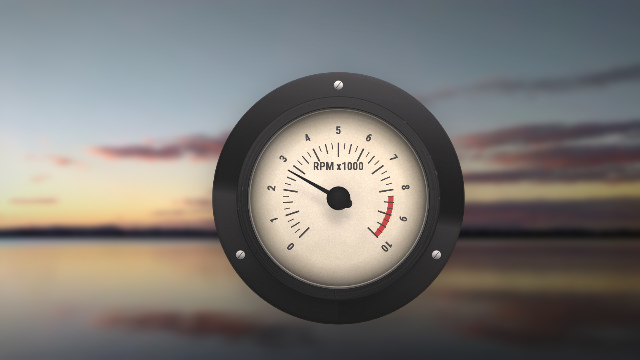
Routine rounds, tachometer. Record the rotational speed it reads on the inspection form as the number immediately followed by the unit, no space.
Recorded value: 2750rpm
